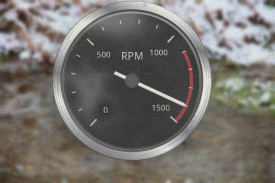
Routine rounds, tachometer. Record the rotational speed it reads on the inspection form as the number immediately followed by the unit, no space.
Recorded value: 1400rpm
